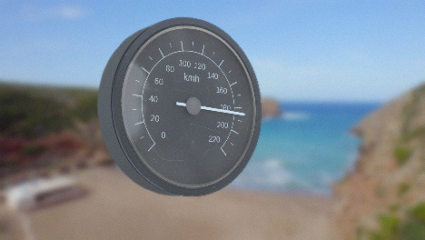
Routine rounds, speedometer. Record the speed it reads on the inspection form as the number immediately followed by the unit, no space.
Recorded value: 185km/h
